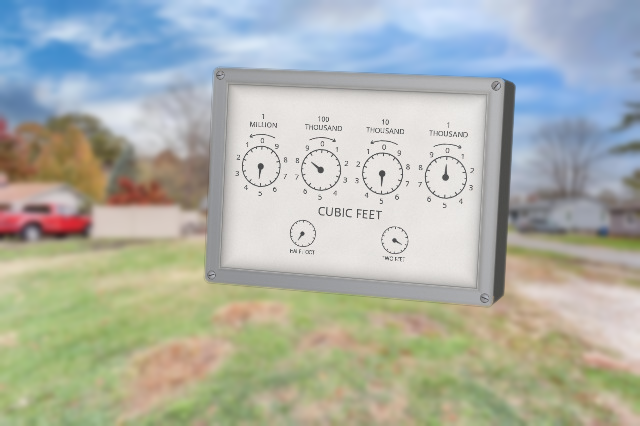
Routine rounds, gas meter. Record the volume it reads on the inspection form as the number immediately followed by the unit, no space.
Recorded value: 485000ft³
